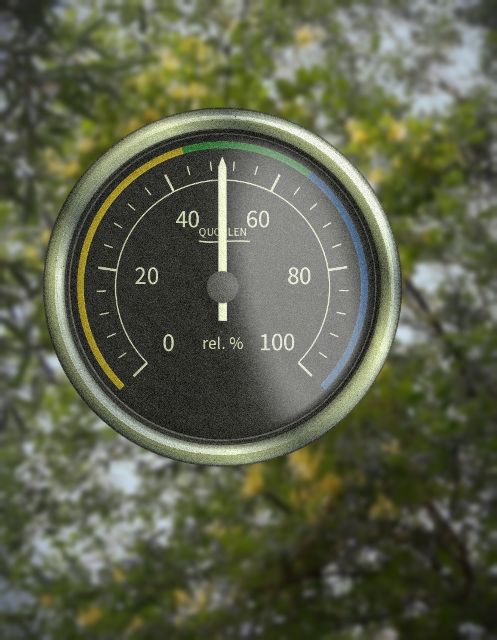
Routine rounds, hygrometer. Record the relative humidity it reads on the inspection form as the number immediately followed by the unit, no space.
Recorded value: 50%
